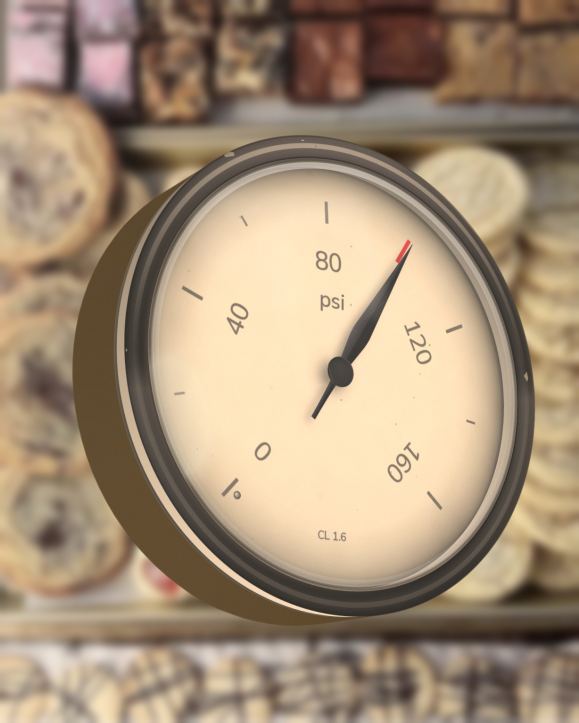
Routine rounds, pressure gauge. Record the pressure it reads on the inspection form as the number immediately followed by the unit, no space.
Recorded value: 100psi
